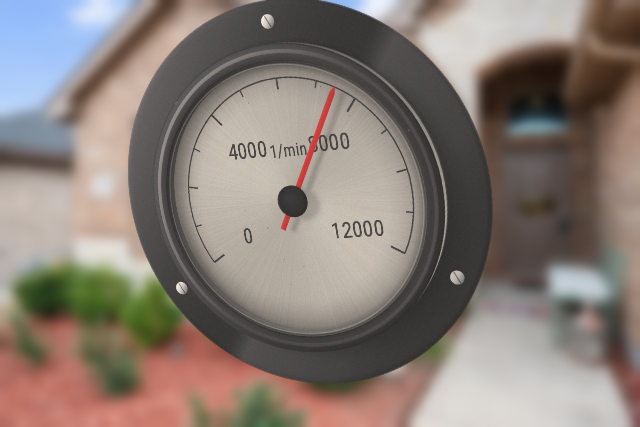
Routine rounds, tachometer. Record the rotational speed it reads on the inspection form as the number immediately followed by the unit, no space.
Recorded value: 7500rpm
